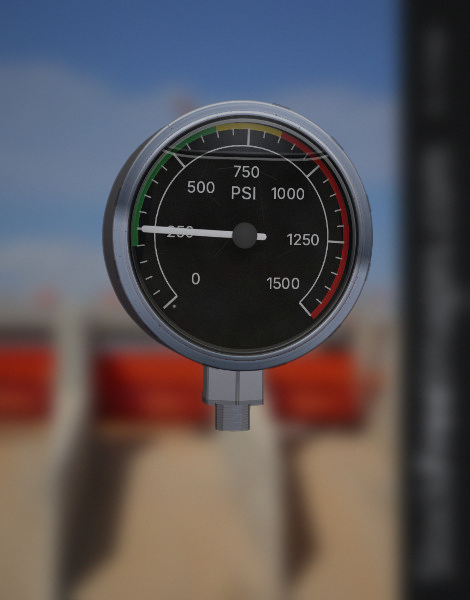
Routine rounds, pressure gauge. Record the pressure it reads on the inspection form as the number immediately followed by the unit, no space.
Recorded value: 250psi
